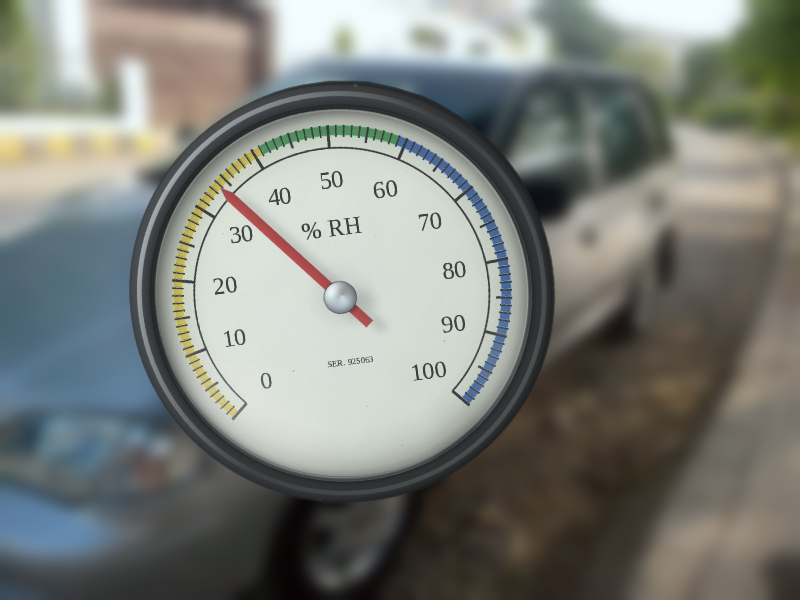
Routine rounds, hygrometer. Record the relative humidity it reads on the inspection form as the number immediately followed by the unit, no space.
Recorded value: 34%
